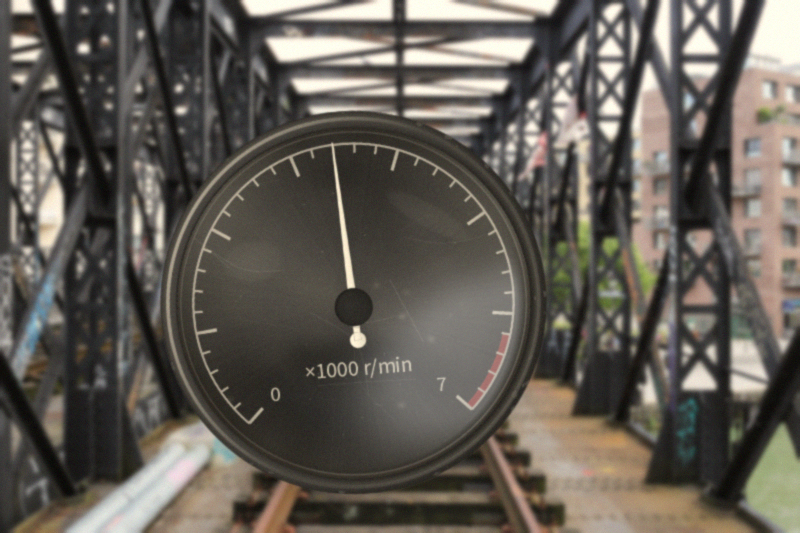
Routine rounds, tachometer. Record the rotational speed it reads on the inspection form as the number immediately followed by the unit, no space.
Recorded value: 3400rpm
